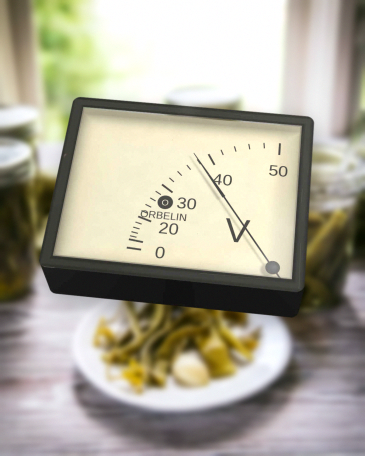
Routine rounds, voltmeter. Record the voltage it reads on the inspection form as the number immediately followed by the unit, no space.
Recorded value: 38V
